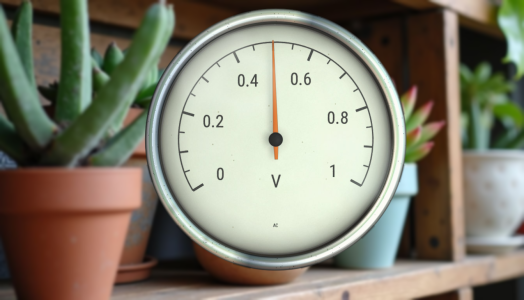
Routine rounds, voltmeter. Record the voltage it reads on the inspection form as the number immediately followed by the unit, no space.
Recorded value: 0.5V
